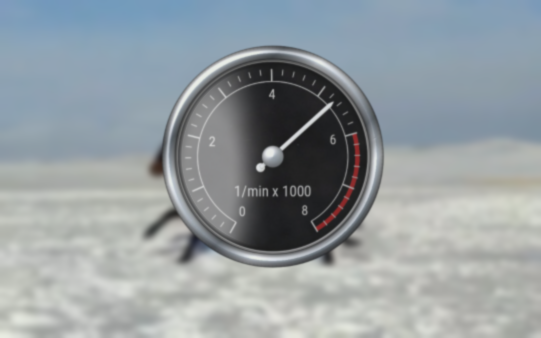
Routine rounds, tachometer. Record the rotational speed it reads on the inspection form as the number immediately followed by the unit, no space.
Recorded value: 5300rpm
